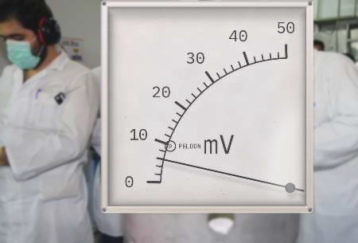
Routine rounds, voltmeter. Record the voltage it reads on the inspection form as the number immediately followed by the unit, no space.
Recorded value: 6mV
